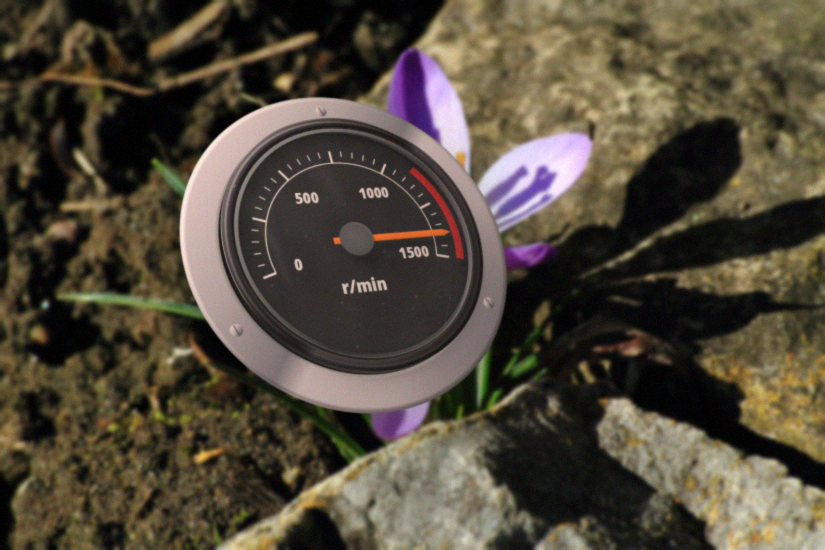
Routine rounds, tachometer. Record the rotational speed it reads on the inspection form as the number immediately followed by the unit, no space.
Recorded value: 1400rpm
